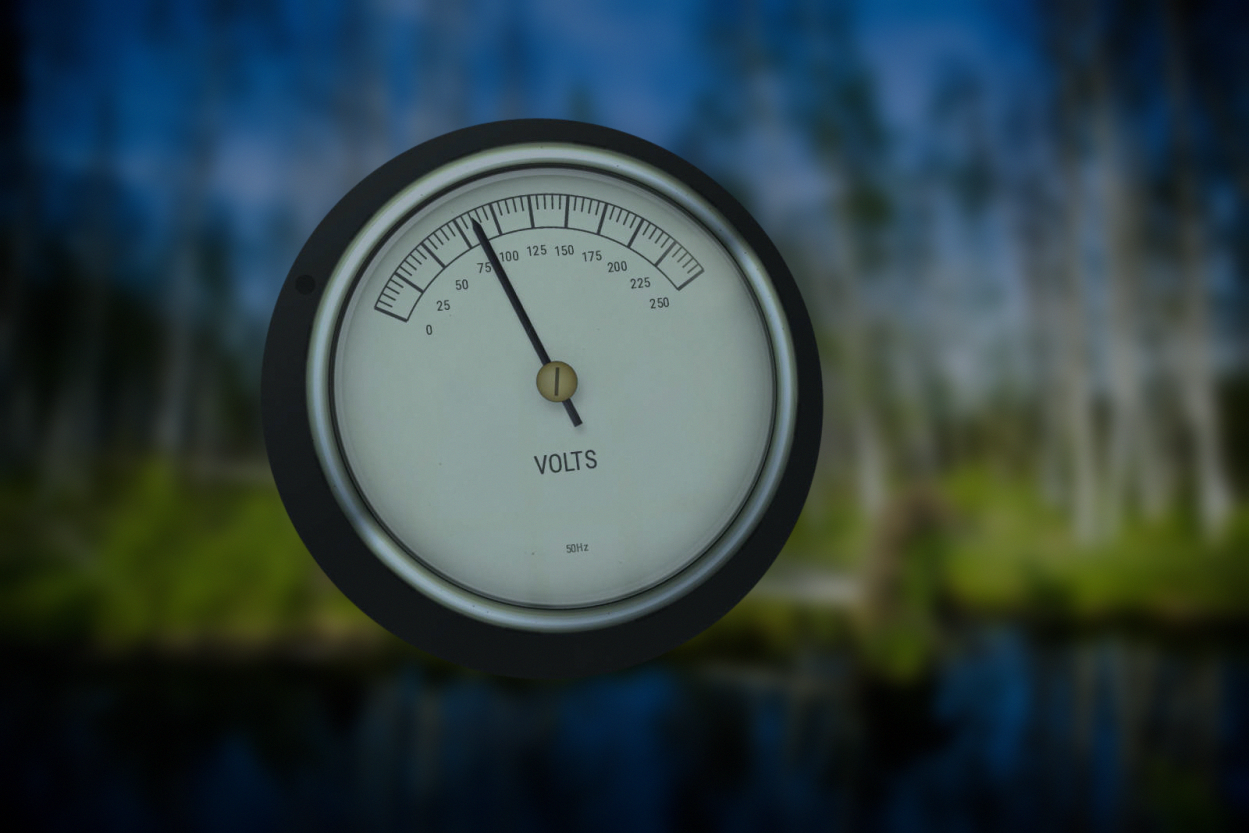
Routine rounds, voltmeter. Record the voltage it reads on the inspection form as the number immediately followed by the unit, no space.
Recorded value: 85V
